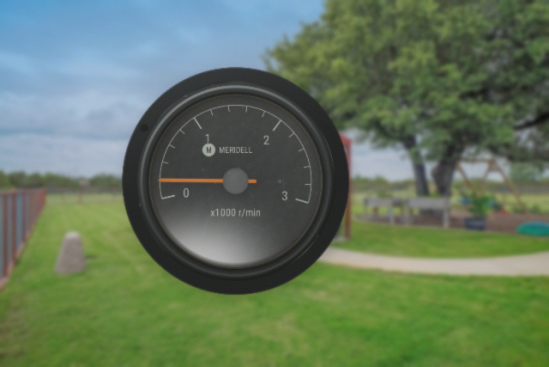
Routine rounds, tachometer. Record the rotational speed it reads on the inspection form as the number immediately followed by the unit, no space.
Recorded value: 200rpm
